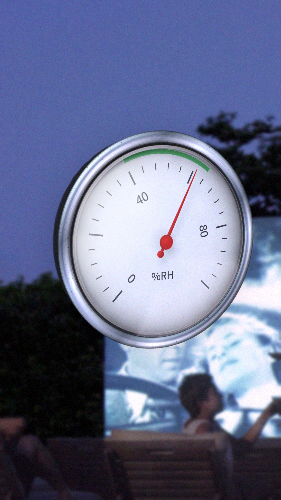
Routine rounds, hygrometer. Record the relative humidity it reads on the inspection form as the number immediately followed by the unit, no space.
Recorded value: 60%
